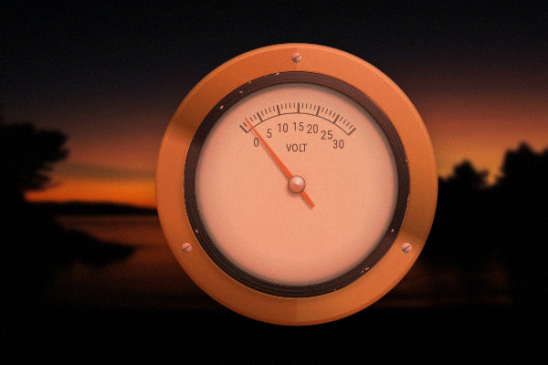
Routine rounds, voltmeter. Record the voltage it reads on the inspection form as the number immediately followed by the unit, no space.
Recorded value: 2V
